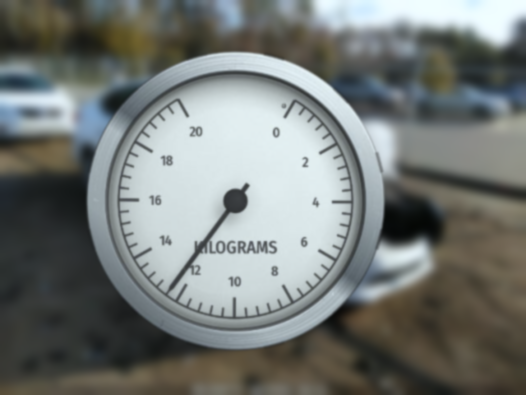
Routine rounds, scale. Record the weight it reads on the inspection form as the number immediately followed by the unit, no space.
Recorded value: 12.4kg
